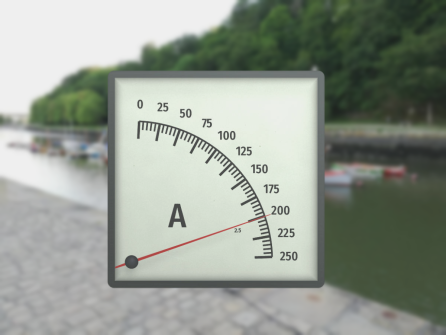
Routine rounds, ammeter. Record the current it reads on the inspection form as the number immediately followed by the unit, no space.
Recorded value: 200A
